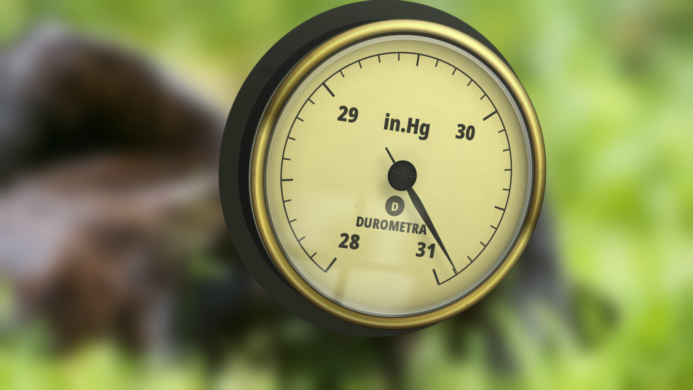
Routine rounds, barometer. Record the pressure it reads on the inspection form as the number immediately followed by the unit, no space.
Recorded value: 30.9inHg
